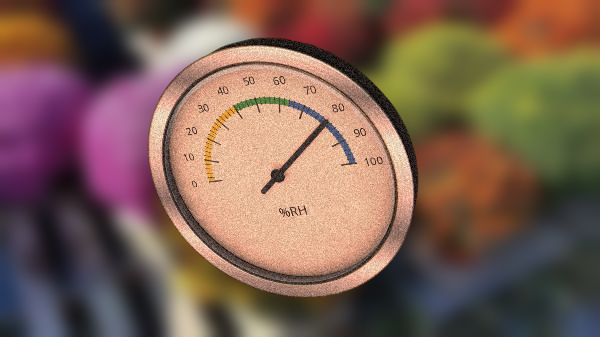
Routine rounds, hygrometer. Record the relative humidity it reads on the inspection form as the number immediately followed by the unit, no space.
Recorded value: 80%
